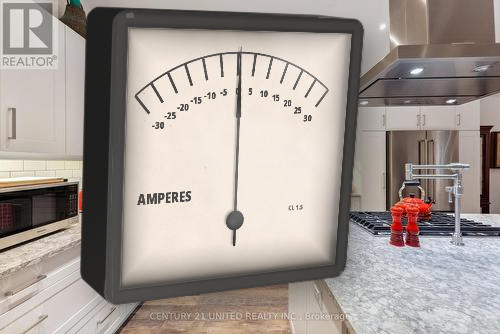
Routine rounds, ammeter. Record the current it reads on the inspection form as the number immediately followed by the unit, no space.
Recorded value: 0A
